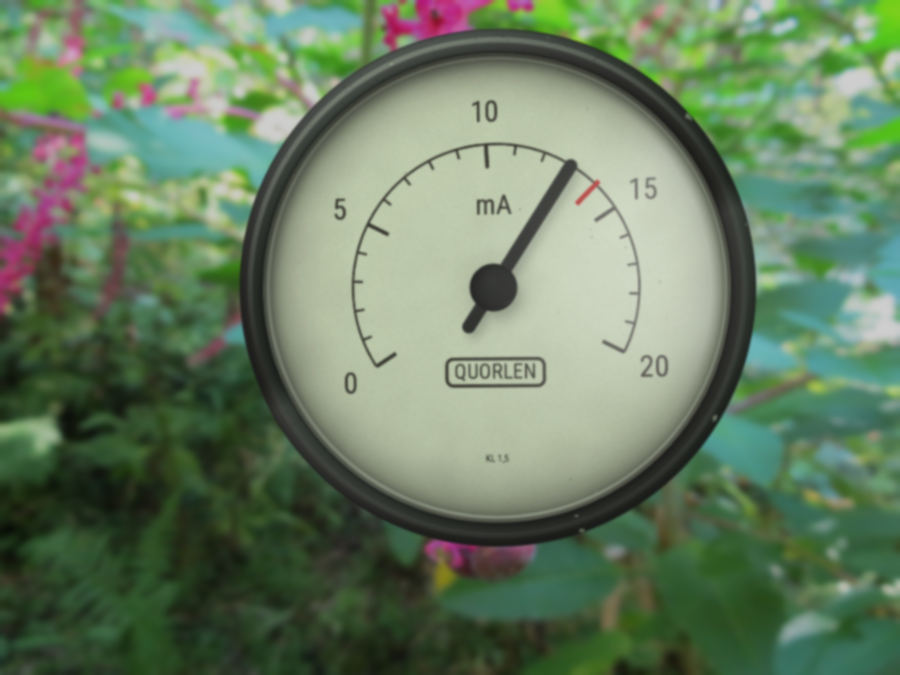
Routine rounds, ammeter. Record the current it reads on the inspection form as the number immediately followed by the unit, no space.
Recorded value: 13mA
